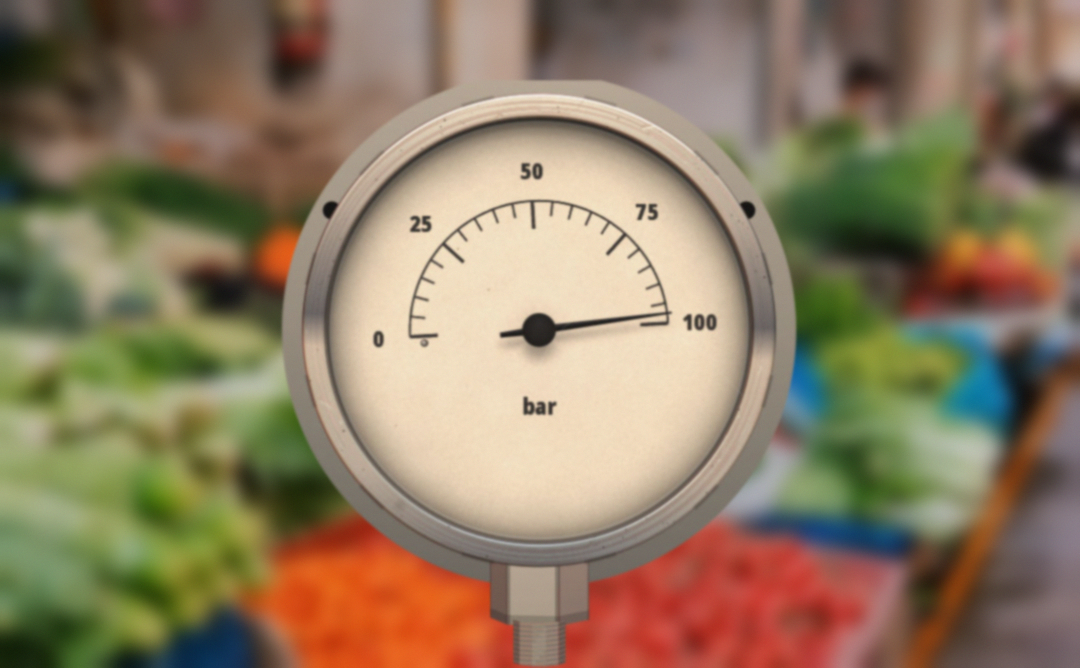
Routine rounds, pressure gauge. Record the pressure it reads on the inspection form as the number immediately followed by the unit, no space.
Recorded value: 97.5bar
